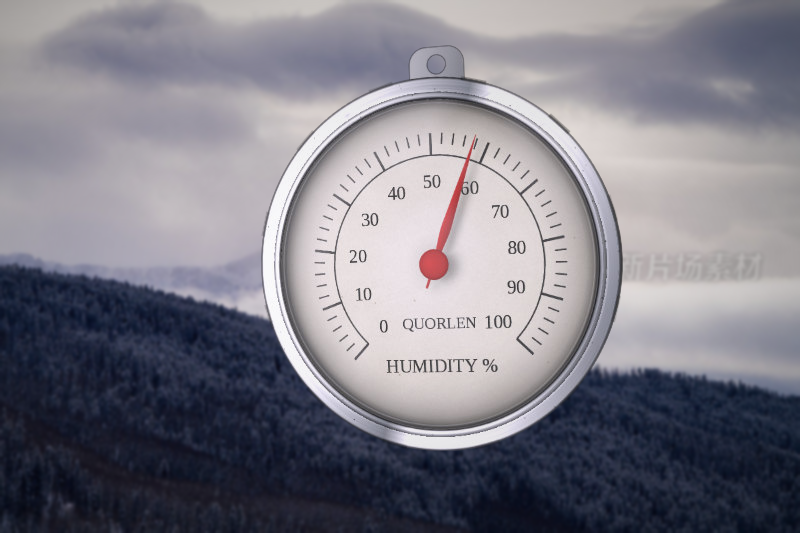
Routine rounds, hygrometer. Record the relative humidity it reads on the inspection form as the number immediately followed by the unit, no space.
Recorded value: 58%
